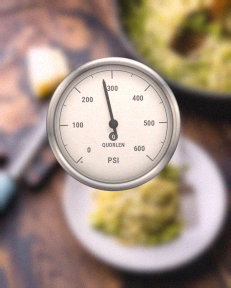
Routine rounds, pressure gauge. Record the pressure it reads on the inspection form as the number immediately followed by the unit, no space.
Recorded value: 275psi
